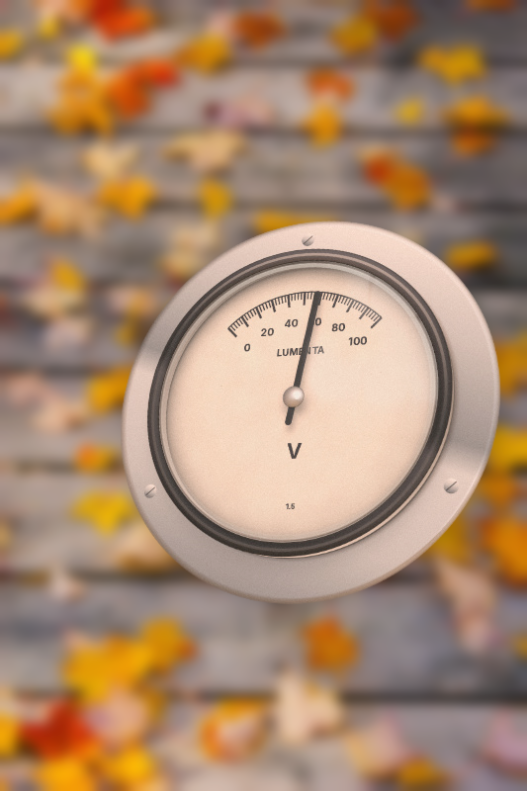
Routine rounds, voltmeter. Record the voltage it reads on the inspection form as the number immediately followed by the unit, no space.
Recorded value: 60V
